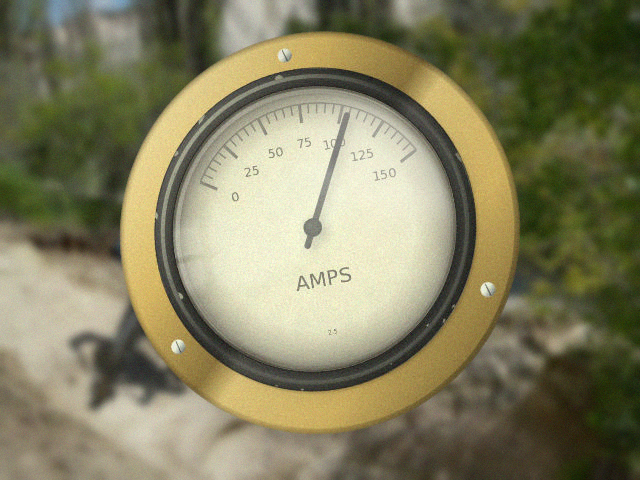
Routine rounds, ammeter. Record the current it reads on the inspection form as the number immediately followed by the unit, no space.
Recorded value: 105A
